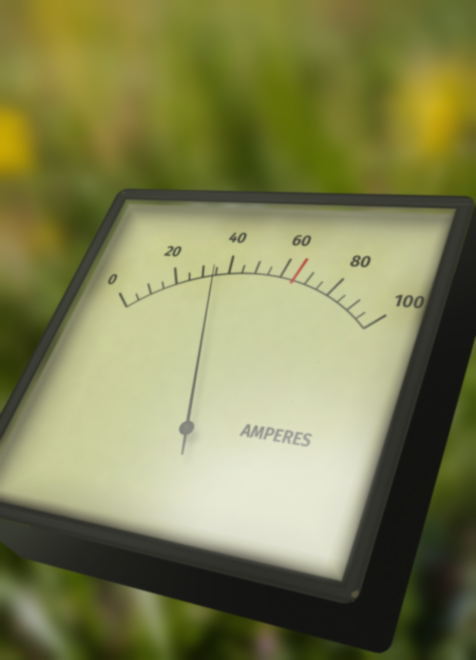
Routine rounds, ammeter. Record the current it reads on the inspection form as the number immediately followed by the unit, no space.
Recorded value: 35A
